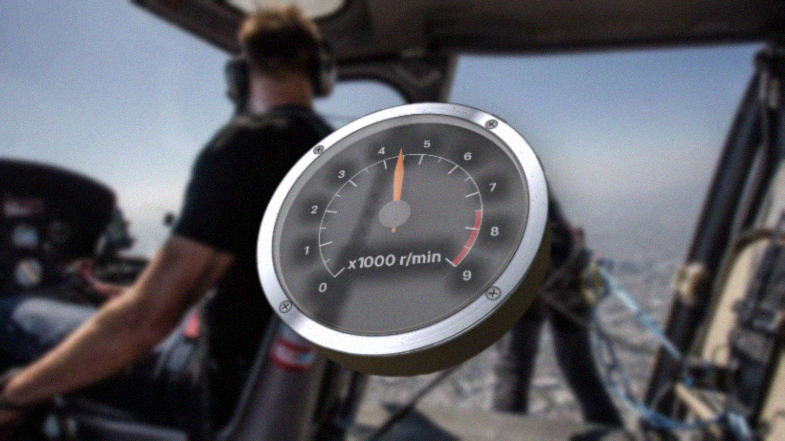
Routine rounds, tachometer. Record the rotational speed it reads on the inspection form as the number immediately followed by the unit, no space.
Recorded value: 4500rpm
